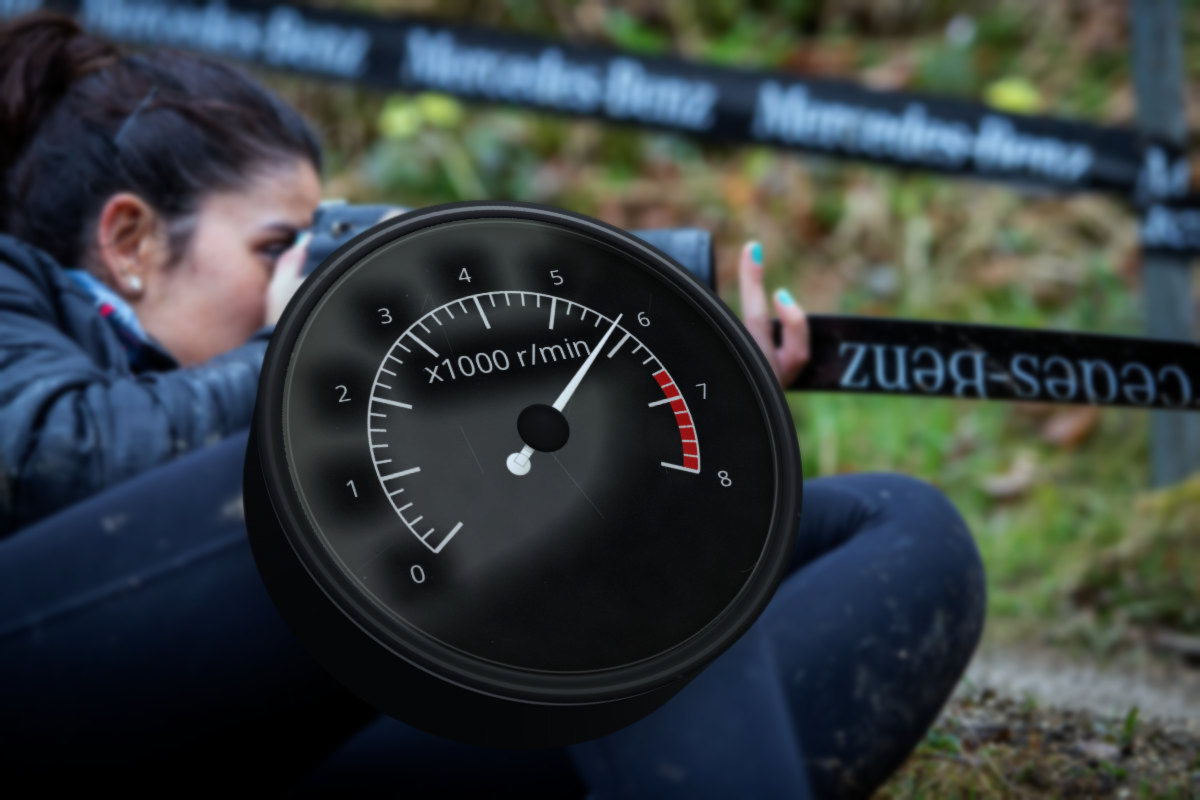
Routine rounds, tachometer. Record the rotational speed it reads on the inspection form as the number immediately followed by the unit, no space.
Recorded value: 5800rpm
